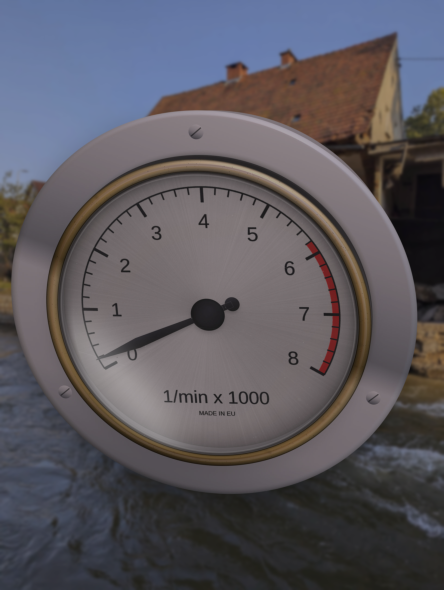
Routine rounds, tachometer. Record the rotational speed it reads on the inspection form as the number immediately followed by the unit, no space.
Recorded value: 200rpm
